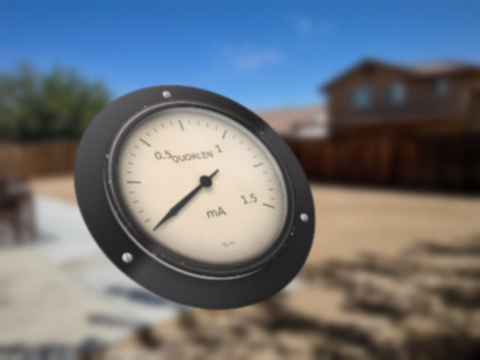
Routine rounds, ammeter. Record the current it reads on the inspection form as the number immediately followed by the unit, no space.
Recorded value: 0mA
